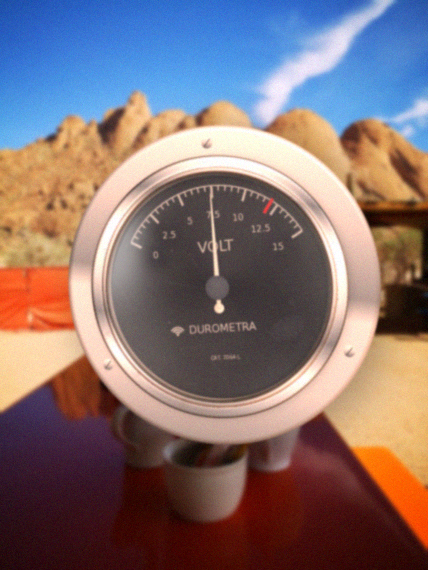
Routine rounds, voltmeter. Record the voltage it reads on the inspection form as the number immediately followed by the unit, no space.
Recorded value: 7.5V
